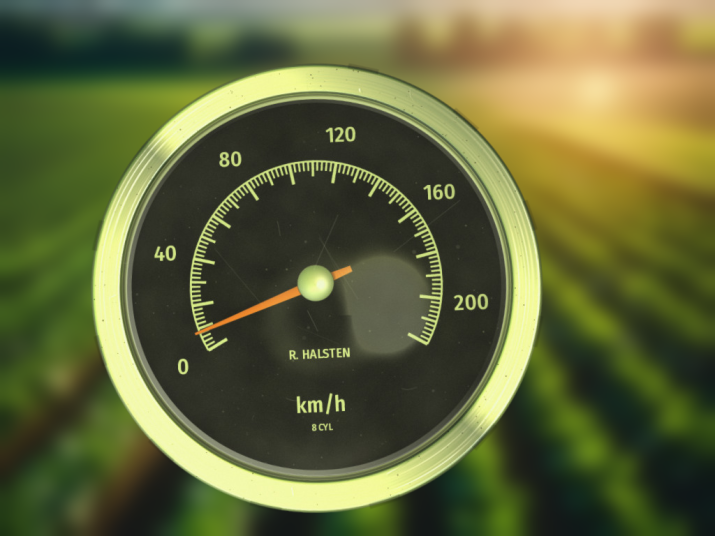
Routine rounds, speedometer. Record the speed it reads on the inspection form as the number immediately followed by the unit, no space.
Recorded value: 8km/h
